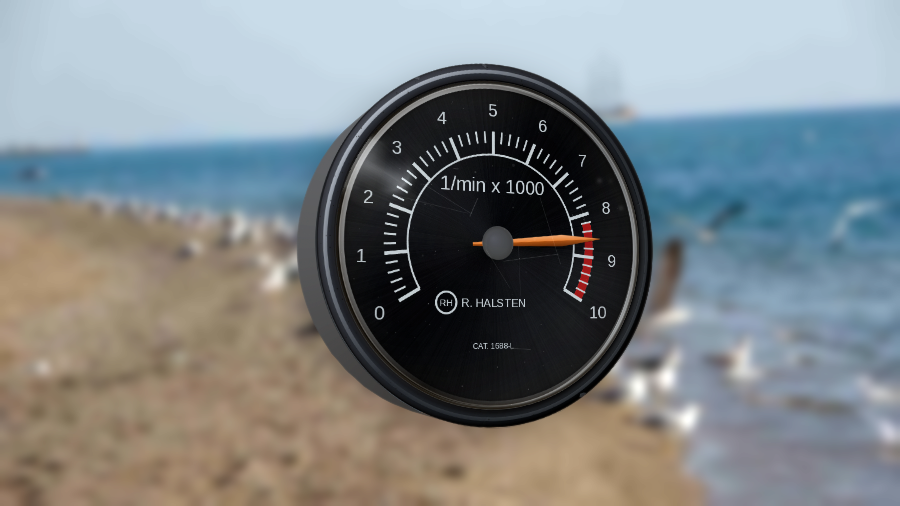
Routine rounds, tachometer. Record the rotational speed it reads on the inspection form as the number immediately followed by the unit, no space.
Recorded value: 8600rpm
